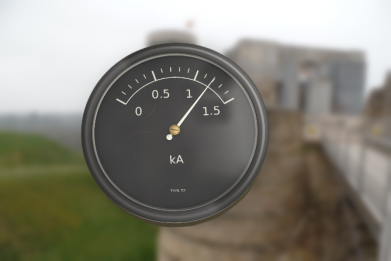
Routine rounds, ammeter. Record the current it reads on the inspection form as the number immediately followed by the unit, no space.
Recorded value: 1.2kA
